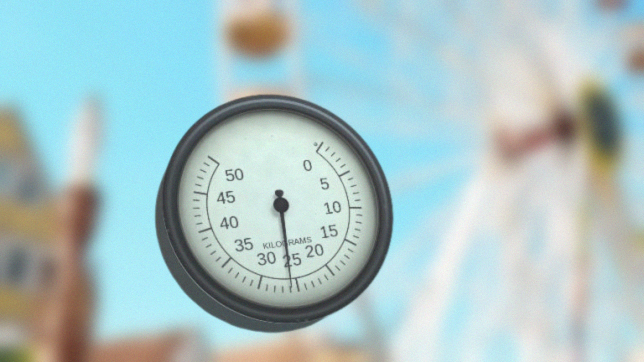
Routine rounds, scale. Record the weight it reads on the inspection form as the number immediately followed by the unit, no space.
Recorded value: 26kg
